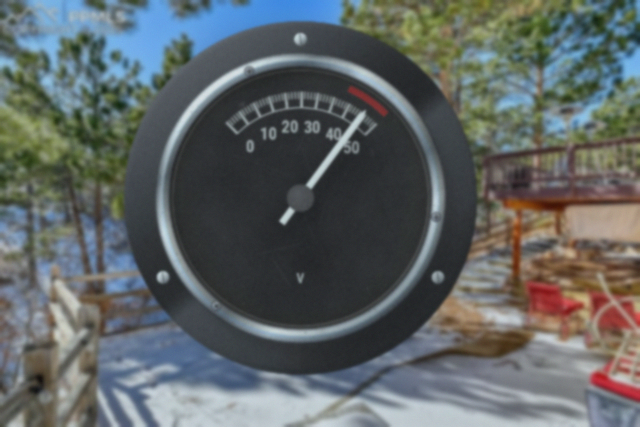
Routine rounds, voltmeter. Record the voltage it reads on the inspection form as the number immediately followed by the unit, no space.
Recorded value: 45V
